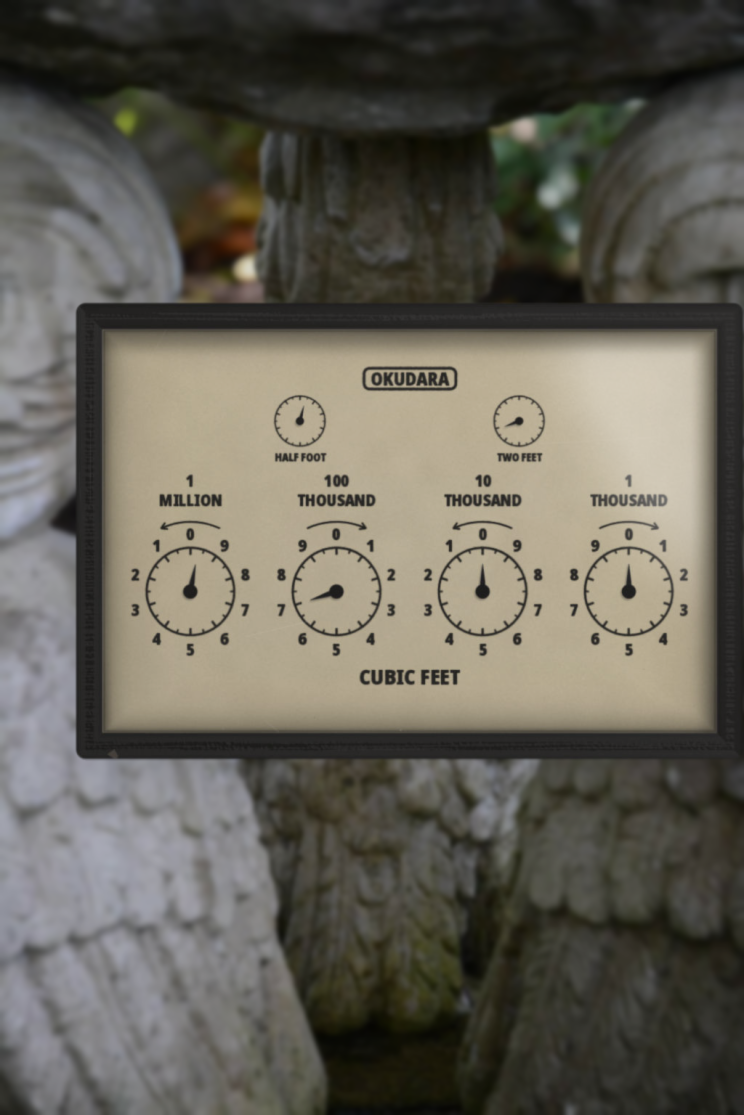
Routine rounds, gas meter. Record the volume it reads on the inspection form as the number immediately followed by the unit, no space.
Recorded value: 970000ft³
